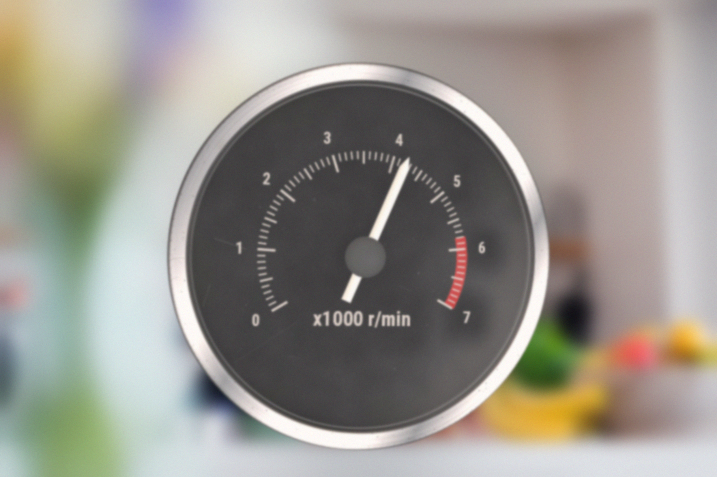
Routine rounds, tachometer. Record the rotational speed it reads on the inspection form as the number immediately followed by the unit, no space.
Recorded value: 4200rpm
